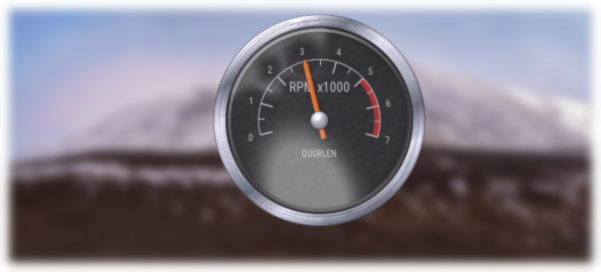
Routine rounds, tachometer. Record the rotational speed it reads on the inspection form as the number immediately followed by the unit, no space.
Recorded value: 3000rpm
